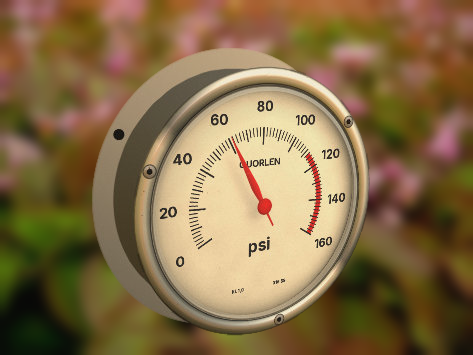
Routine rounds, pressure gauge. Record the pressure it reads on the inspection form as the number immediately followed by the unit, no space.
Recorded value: 60psi
